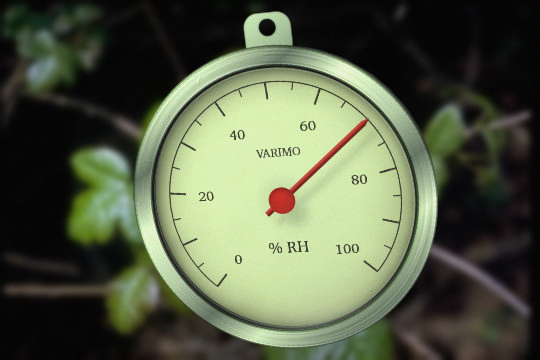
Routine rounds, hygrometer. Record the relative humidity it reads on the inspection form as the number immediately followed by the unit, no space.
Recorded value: 70%
